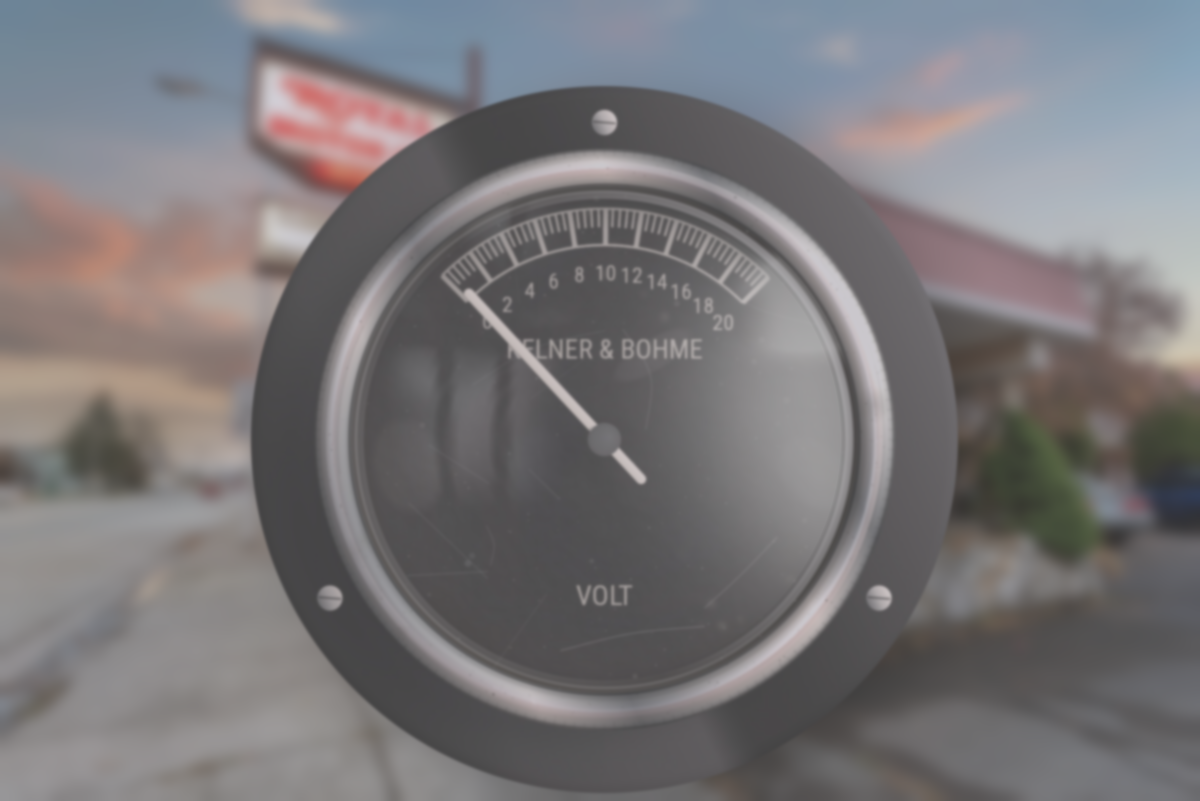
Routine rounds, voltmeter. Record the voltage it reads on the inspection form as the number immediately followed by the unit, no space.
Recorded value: 0.4V
